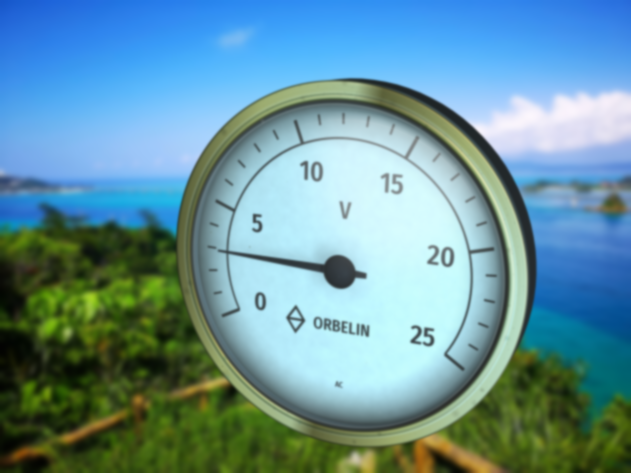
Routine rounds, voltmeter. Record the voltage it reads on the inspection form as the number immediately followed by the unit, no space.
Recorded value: 3V
